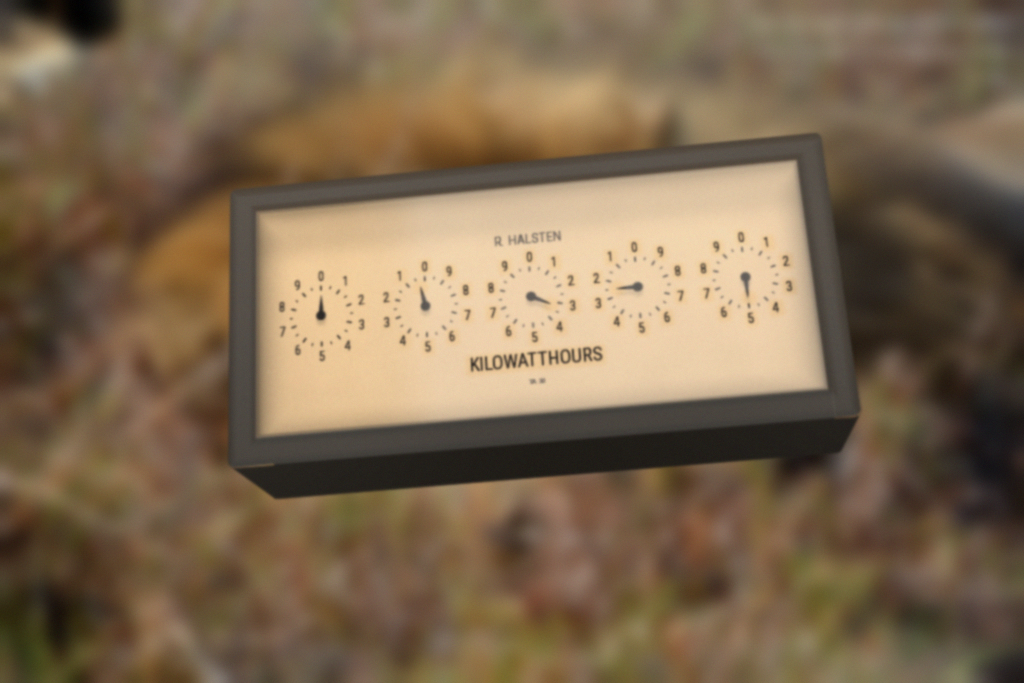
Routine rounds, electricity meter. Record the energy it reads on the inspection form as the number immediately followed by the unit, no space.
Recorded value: 325kWh
